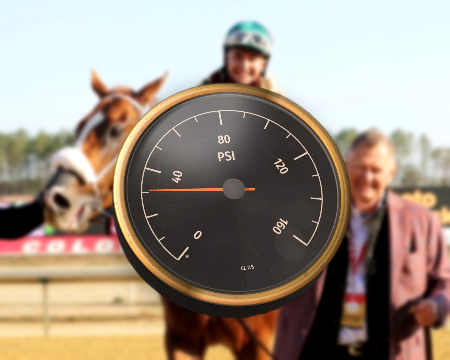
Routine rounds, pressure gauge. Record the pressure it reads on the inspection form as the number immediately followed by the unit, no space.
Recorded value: 30psi
